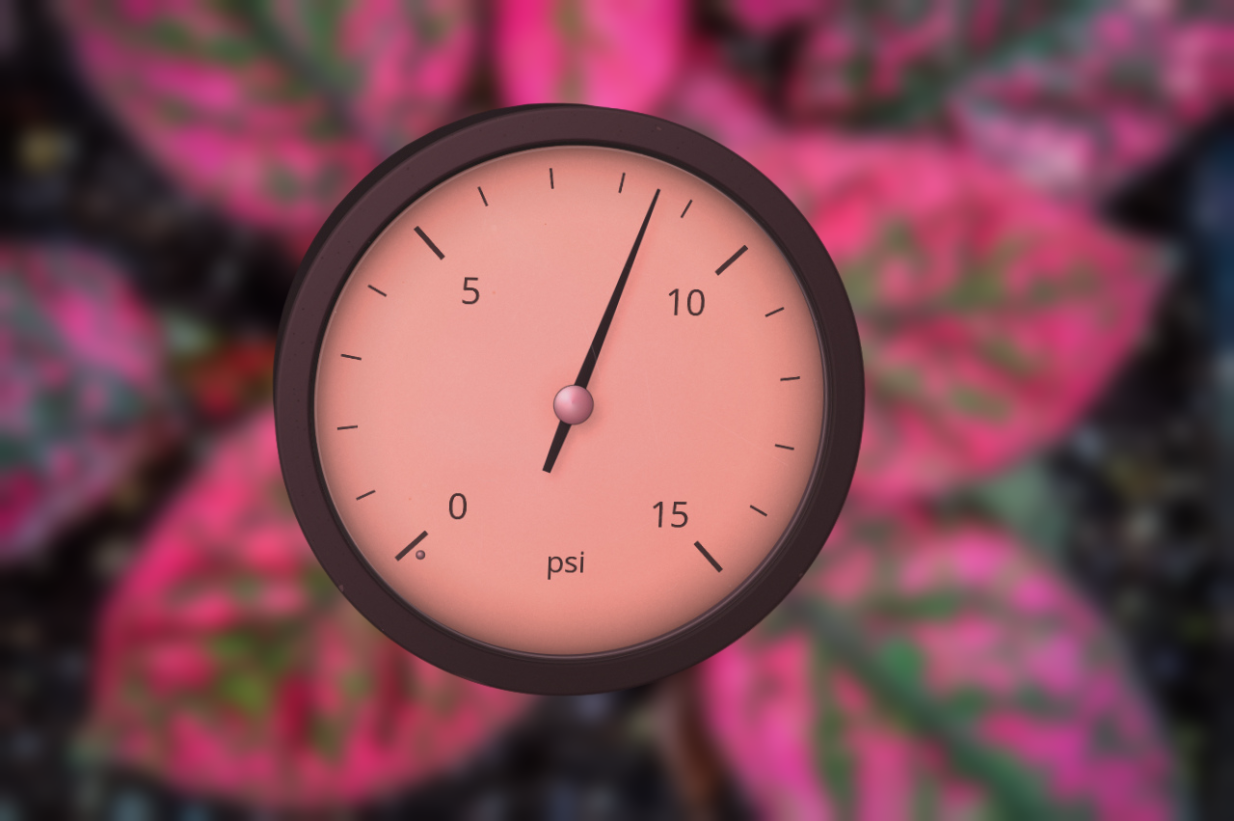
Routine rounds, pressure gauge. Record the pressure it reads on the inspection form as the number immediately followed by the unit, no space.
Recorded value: 8.5psi
